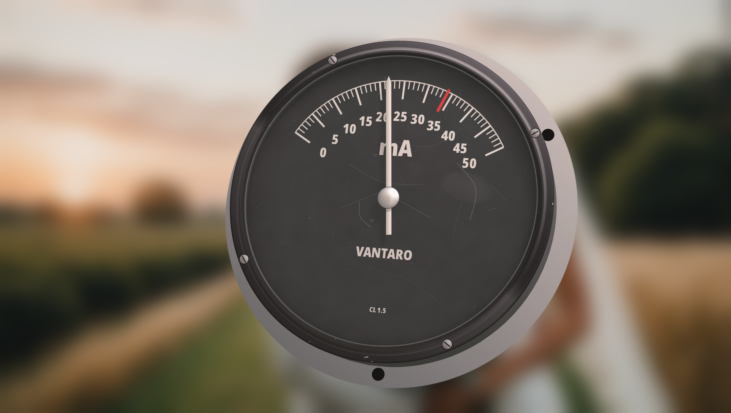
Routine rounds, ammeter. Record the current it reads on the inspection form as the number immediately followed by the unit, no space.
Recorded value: 22mA
